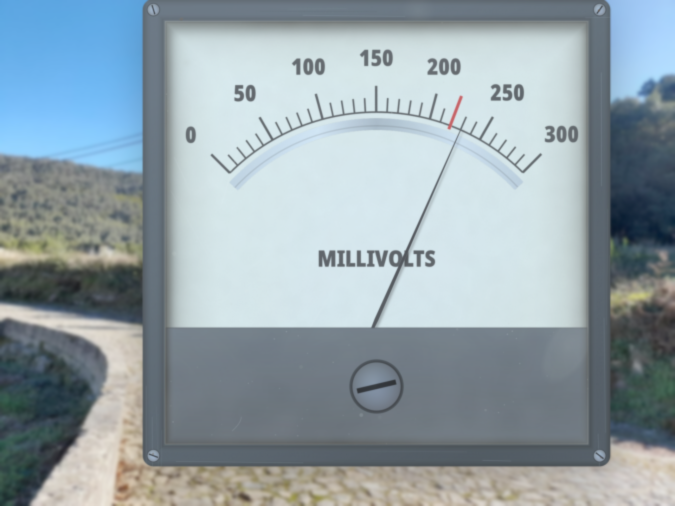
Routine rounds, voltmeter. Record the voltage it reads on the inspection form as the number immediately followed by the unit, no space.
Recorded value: 230mV
